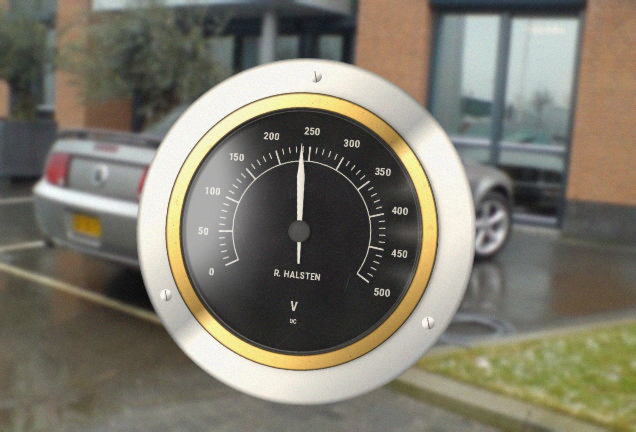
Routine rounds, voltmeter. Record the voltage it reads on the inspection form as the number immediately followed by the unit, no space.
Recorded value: 240V
